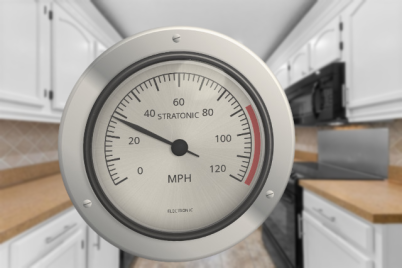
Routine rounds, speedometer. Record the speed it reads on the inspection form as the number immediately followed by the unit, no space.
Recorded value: 28mph
